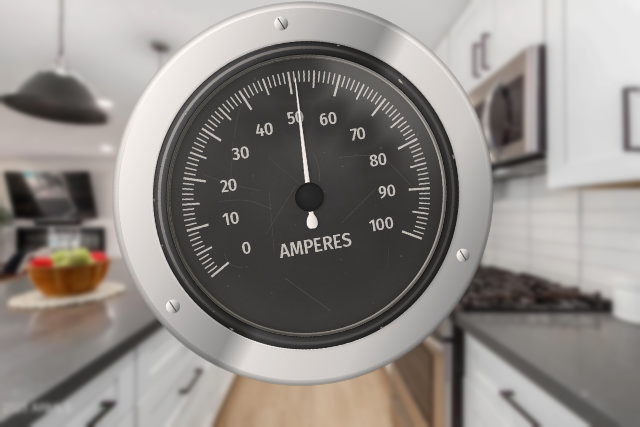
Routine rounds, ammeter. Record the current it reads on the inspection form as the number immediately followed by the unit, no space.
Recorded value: 51A
